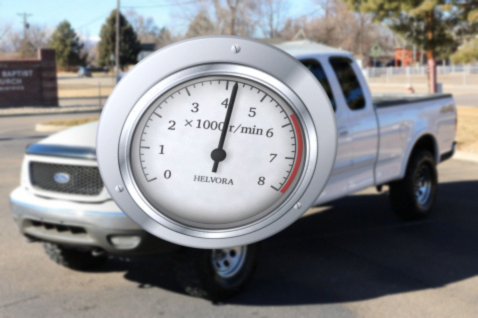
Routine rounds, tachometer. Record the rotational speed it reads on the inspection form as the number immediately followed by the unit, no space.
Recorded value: 4200rpm
